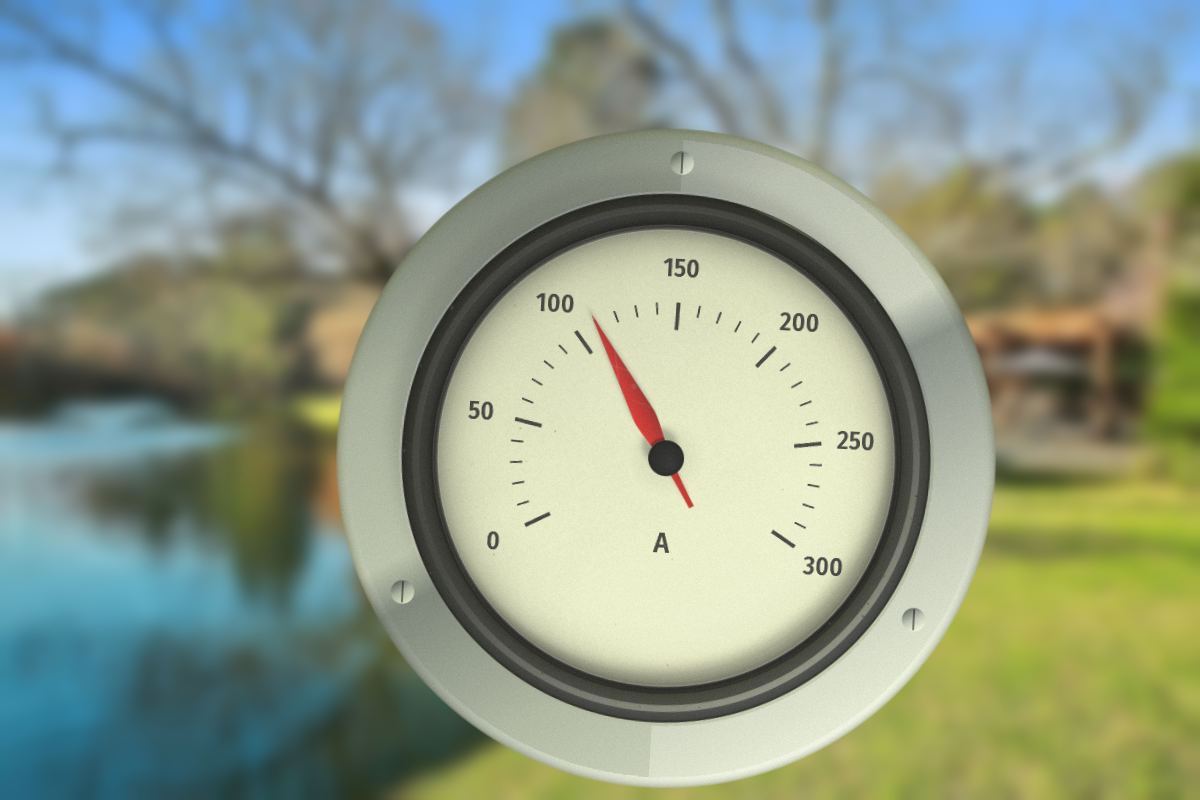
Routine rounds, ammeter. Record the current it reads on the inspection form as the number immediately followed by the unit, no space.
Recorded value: 110A
